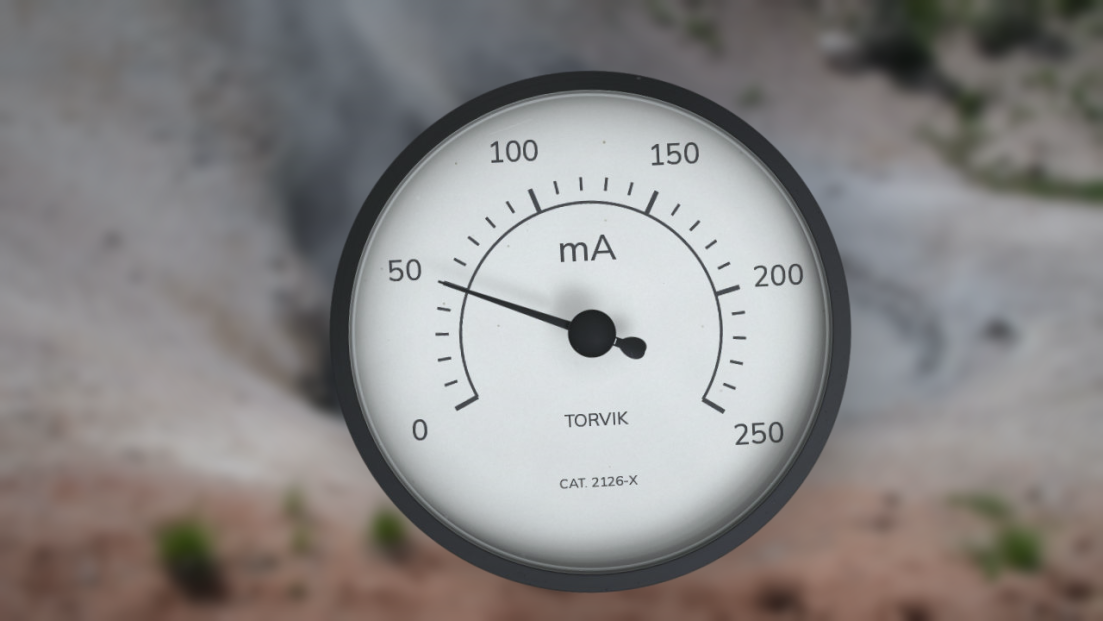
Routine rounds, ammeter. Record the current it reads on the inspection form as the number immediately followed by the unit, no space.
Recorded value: 50mA
